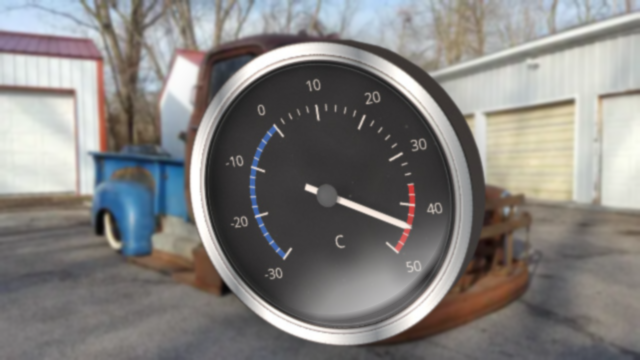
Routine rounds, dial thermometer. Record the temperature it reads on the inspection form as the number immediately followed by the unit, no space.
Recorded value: 44°C
